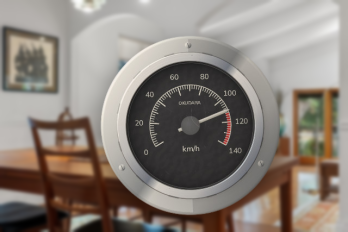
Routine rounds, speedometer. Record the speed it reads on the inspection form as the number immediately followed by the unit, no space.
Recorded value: 110km/h
